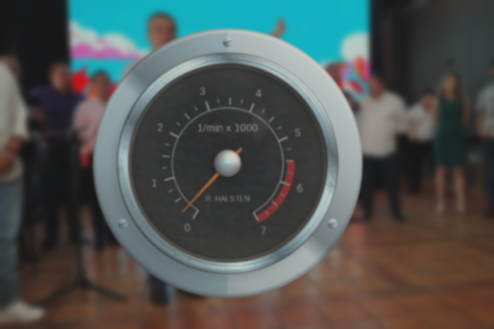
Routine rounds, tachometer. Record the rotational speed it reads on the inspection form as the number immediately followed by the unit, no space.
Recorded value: 250rpm
